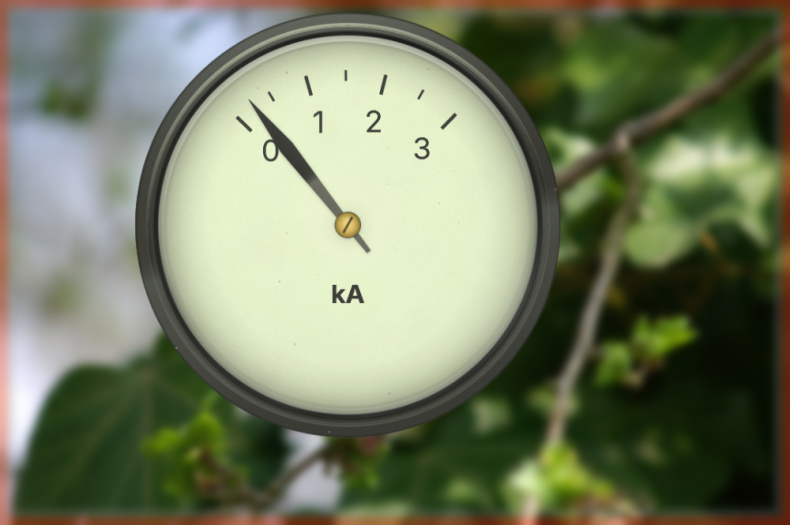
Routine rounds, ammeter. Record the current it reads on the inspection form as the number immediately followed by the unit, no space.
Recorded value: 0.25kA
